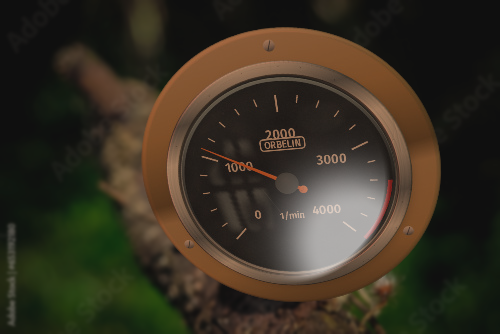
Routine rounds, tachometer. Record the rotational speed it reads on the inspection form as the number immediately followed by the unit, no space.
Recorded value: 1100rpm
